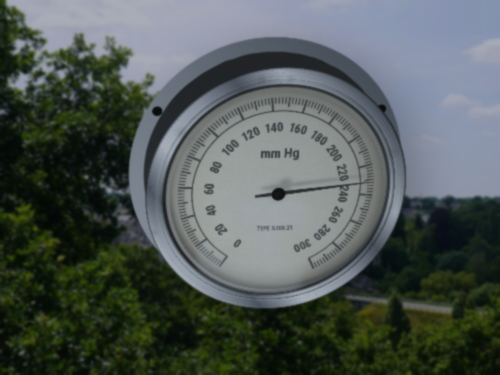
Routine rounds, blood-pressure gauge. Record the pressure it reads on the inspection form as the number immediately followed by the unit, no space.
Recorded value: 230mmHg
